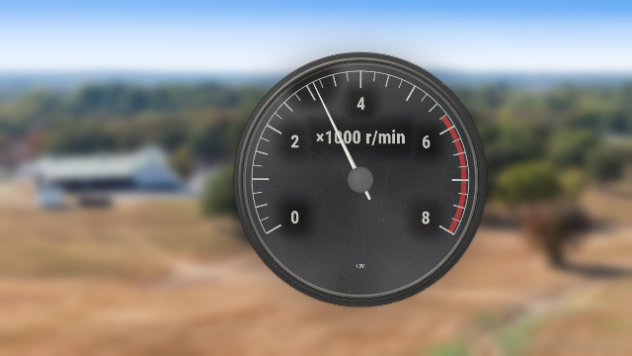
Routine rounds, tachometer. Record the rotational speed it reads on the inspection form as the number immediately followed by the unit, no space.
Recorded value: 3125rpm
